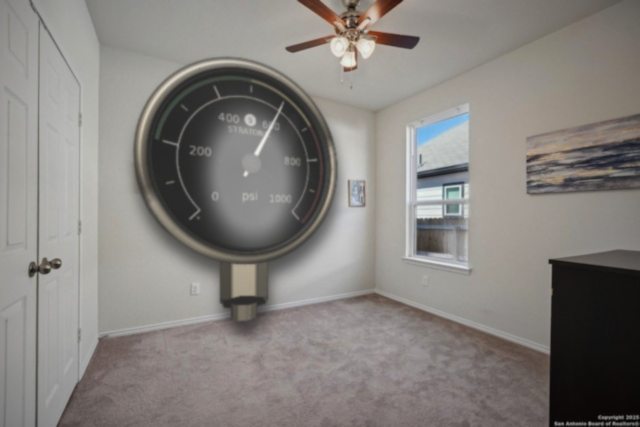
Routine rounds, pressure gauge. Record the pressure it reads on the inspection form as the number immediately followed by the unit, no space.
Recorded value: 600psi
